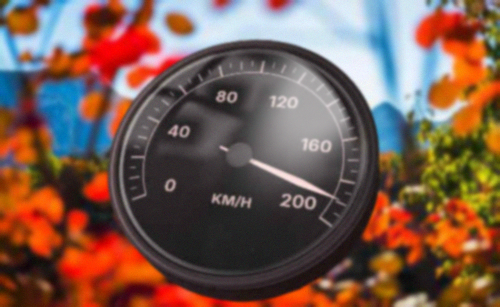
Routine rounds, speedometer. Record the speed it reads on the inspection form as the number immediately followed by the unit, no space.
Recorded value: 190km/h
